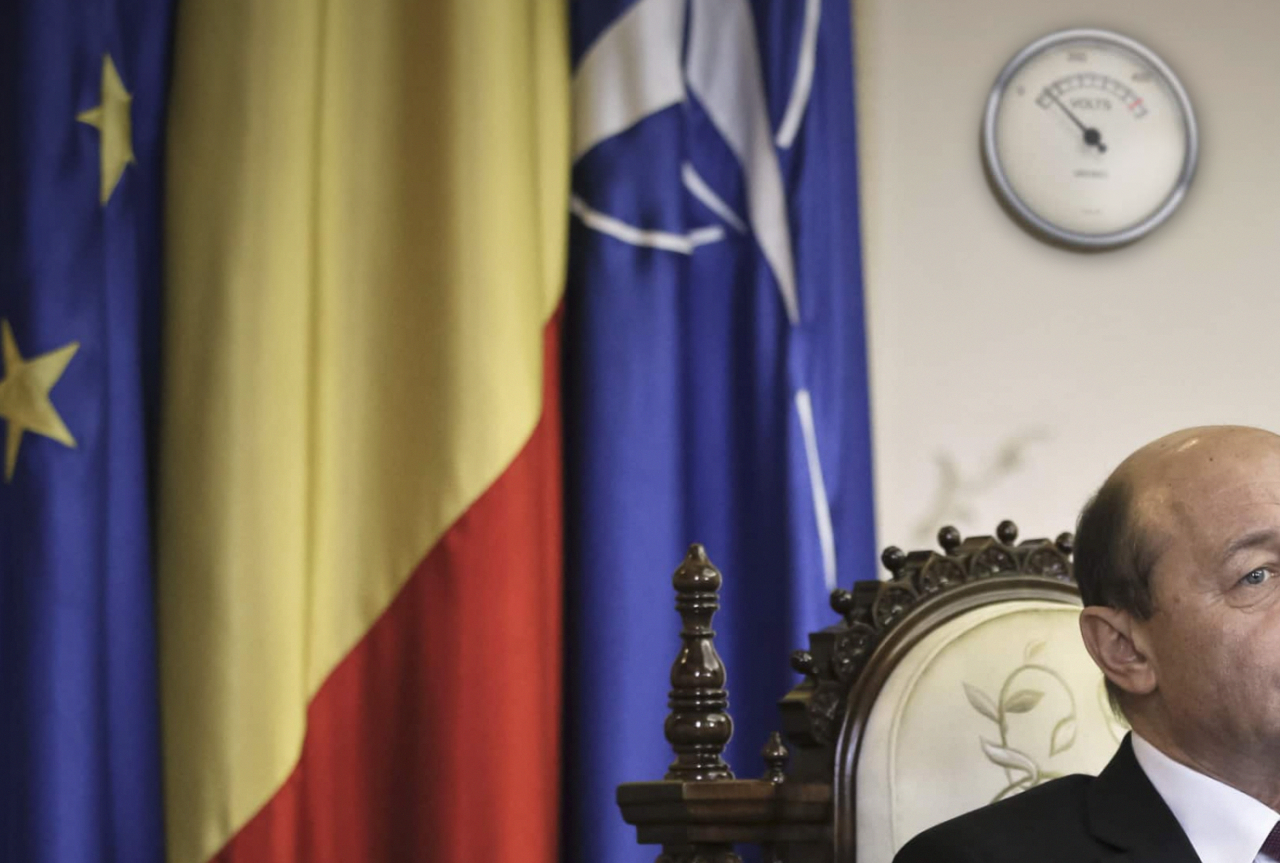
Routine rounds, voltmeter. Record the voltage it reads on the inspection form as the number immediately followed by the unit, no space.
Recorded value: 50V
